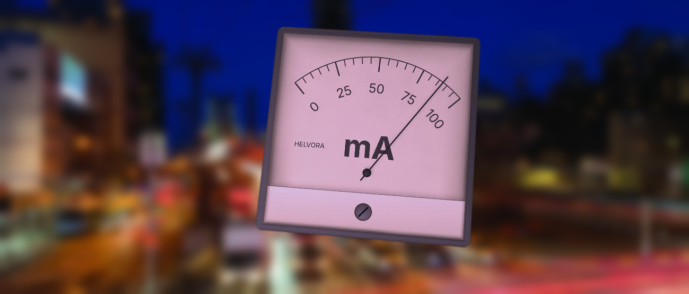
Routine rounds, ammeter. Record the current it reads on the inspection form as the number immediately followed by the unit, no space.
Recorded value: 87.5mA
